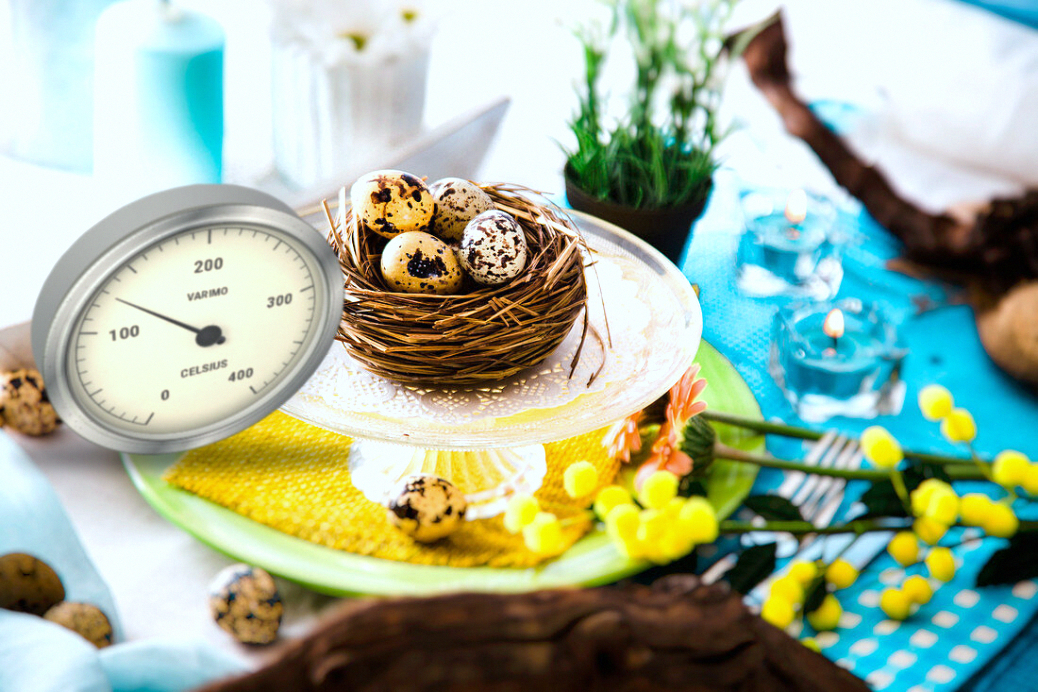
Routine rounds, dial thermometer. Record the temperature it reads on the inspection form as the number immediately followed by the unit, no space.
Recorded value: 130°C
